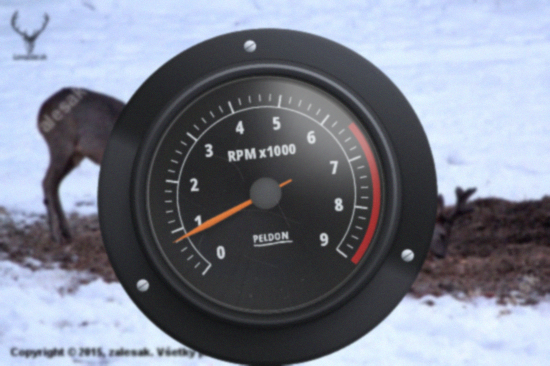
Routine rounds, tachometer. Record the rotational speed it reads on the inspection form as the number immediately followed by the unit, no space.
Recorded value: 800rpm
